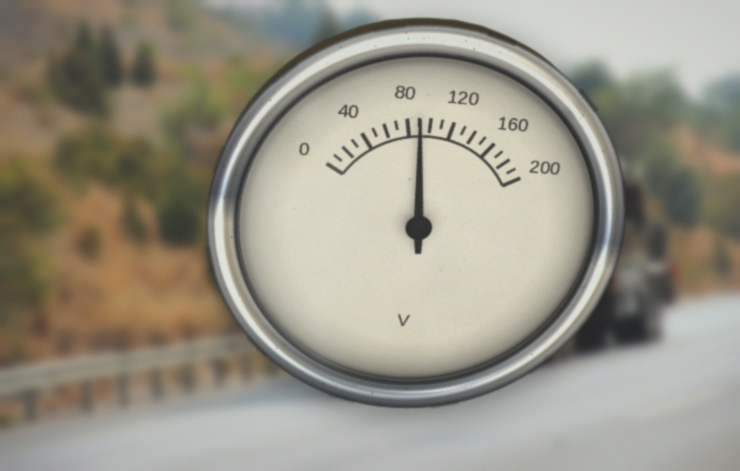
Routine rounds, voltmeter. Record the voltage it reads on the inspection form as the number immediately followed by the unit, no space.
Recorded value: 90V
